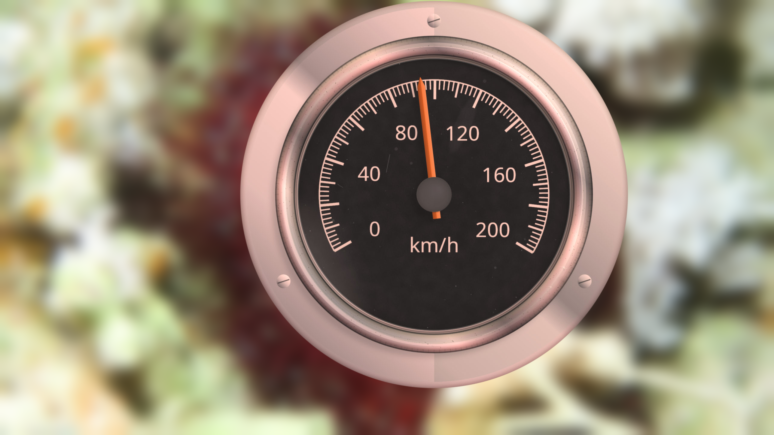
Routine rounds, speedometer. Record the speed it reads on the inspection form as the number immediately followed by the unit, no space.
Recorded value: 94km/h
